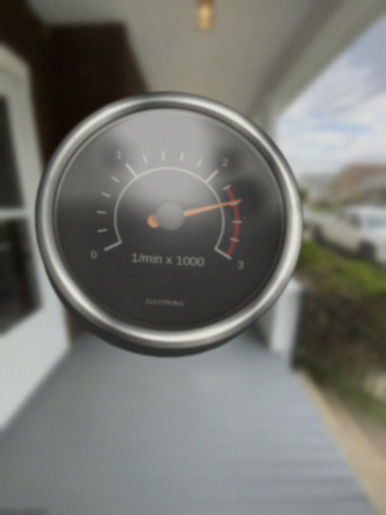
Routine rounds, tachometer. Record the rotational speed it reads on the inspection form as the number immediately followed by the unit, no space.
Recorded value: 2400rpm
